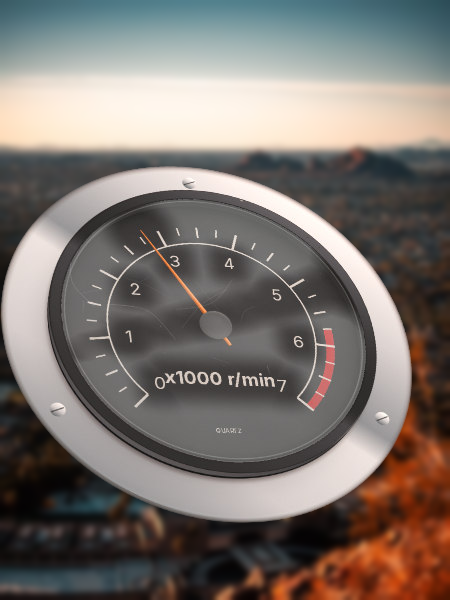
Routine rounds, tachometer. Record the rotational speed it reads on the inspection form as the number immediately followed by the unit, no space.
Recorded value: 2750rpm
